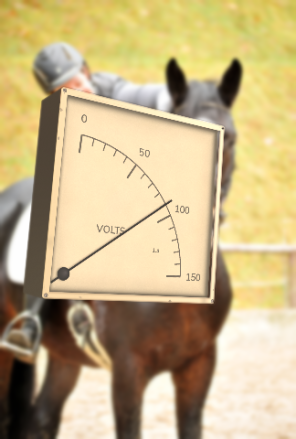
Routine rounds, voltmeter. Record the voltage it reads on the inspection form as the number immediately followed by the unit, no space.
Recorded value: 90V
